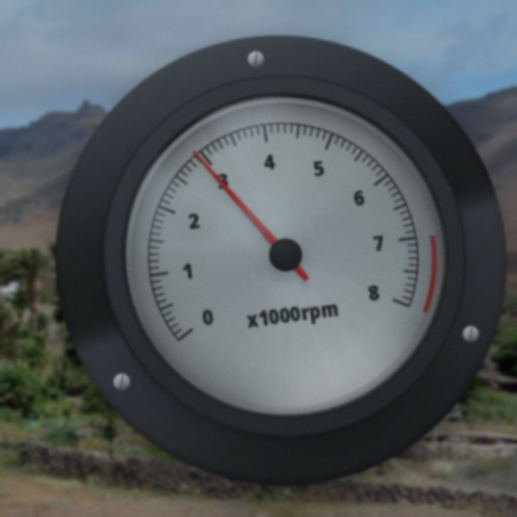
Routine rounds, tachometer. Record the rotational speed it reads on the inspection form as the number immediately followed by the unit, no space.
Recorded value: 2900rpm
